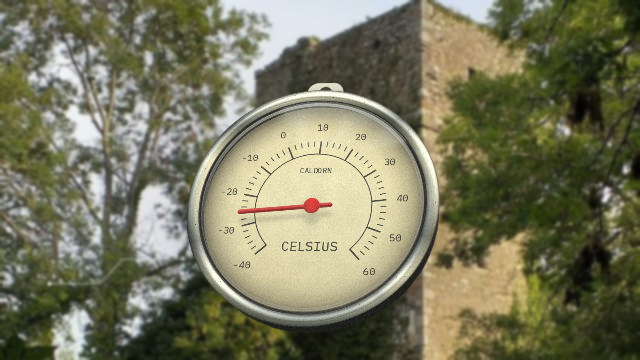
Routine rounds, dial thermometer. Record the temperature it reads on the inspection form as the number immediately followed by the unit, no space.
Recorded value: -26°C
